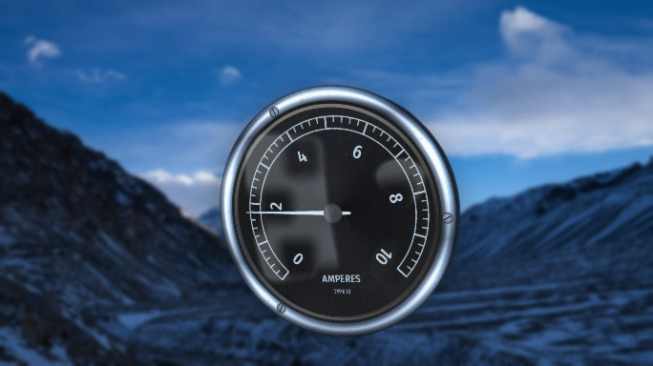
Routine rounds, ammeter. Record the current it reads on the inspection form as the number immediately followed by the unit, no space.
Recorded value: 1.8A
